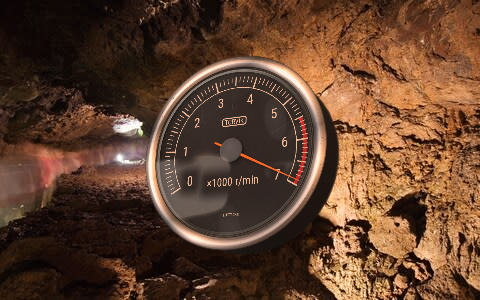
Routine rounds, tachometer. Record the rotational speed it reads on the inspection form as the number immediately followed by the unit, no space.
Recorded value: 6900rpm
